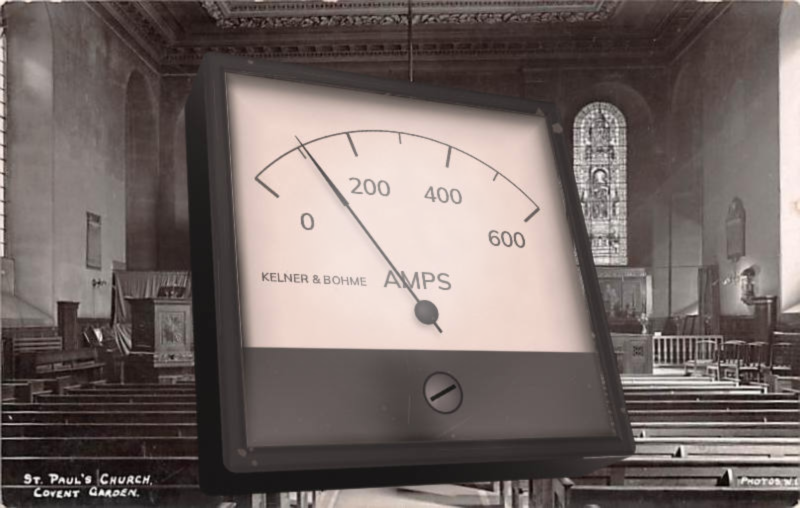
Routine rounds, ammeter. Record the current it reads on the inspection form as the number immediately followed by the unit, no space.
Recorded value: 100A
